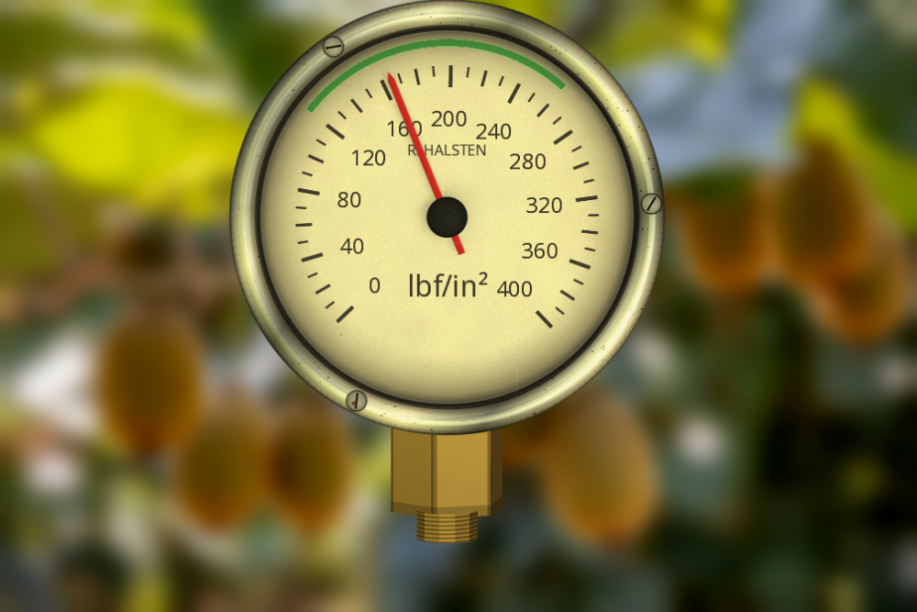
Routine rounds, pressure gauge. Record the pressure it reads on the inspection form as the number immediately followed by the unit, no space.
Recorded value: 165psi
